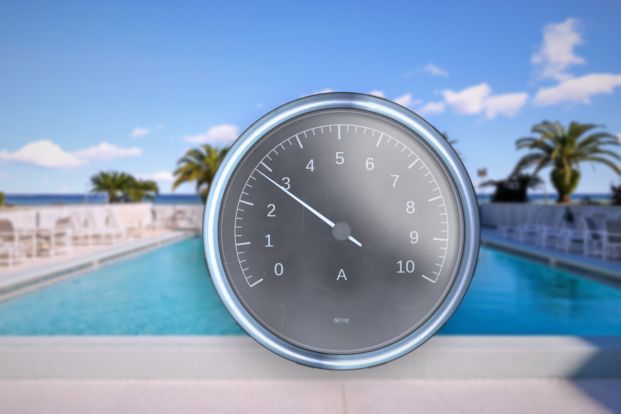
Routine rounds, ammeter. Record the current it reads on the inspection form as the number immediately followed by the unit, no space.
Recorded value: 2.8A
